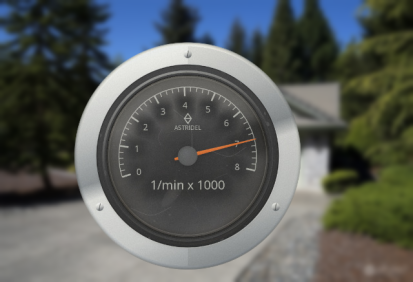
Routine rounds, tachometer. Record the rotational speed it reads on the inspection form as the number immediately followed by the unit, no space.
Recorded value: 7000rpm
